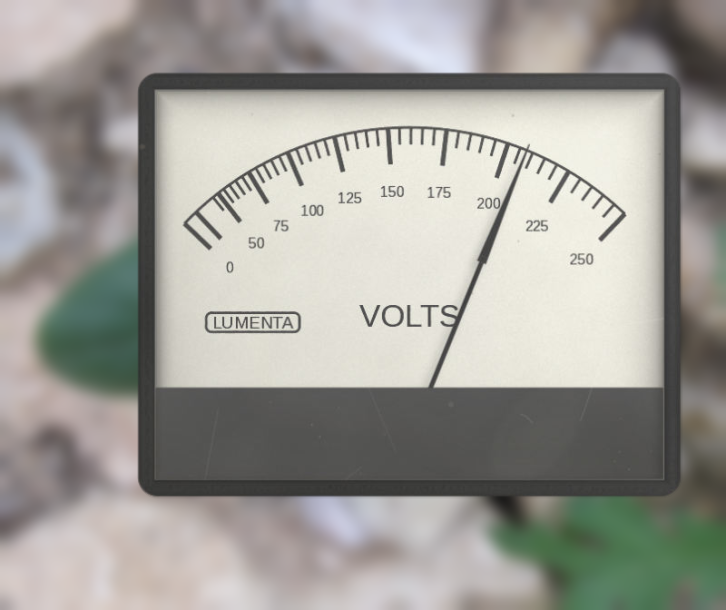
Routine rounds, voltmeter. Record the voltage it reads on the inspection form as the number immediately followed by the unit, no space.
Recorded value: 207.5V
